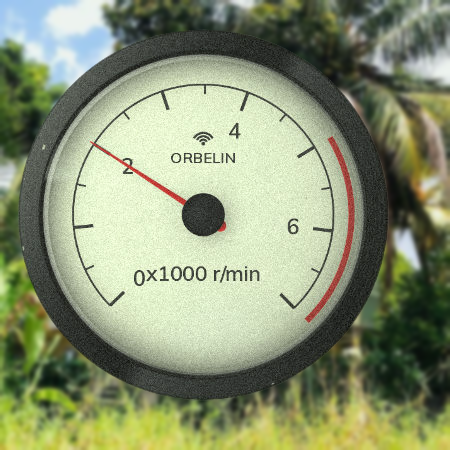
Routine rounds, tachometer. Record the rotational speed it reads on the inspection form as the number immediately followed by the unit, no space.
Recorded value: 2000rpm
